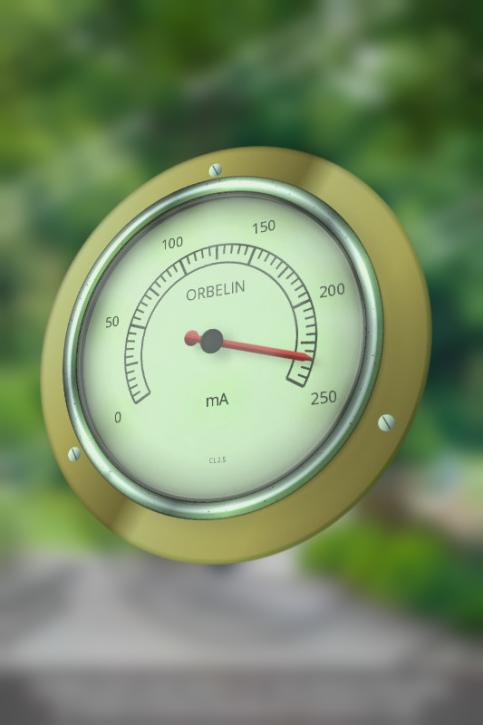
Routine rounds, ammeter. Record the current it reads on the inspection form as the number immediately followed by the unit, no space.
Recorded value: 235mA
